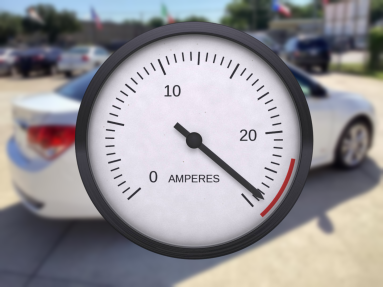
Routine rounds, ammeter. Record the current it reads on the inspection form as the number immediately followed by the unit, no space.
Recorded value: 24.25A
